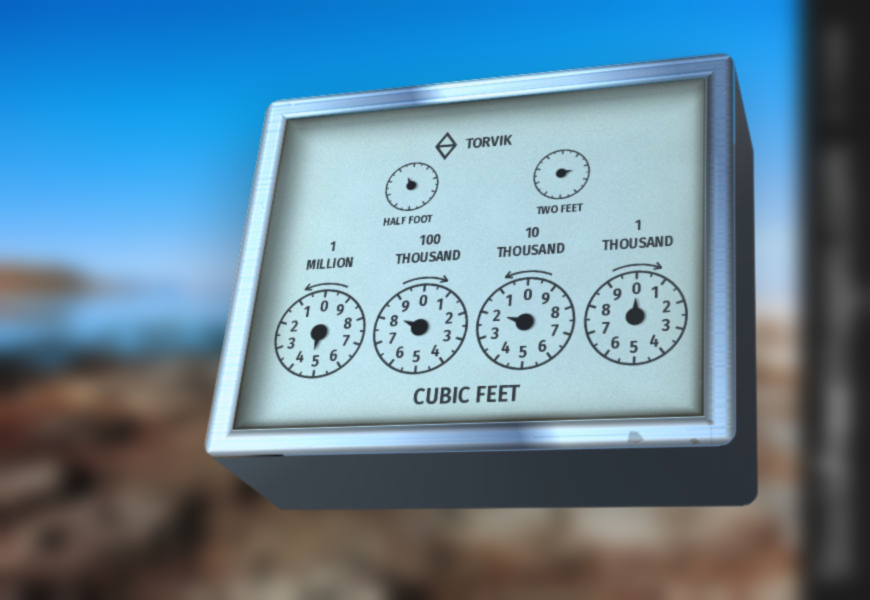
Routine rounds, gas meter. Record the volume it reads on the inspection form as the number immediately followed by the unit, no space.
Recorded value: 482000ft³
